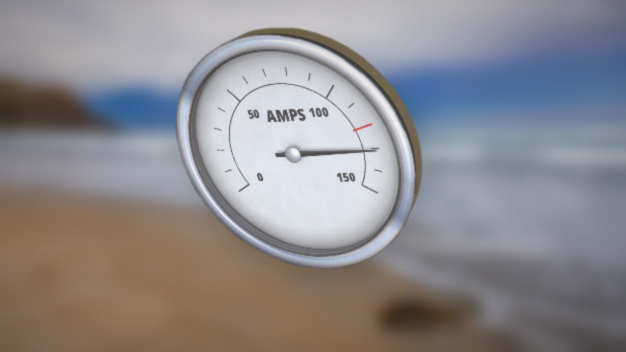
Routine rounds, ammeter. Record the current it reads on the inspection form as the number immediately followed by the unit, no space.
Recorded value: 130A
